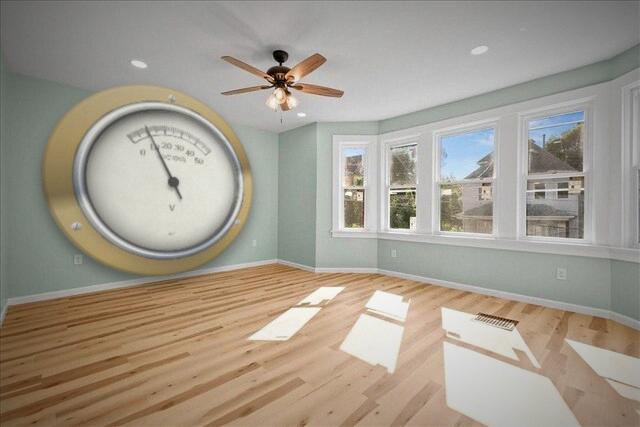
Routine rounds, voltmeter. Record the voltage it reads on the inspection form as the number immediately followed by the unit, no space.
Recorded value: 10V
